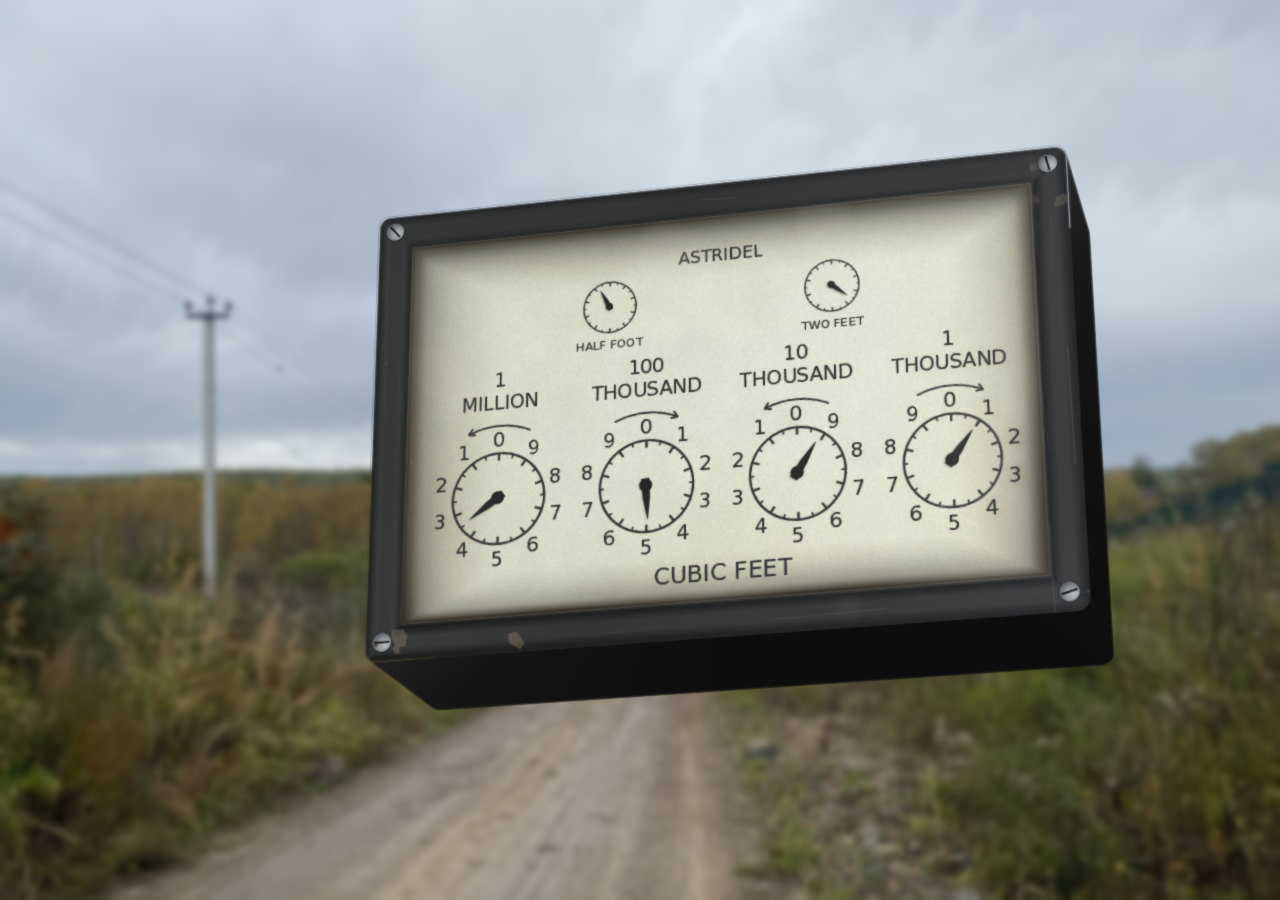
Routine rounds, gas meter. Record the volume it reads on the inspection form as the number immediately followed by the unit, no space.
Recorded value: 349100ft³
